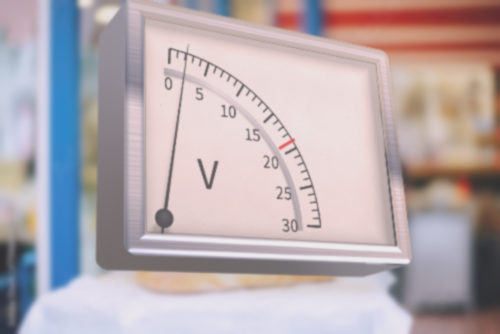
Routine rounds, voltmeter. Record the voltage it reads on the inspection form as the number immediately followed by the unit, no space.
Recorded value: 2V
